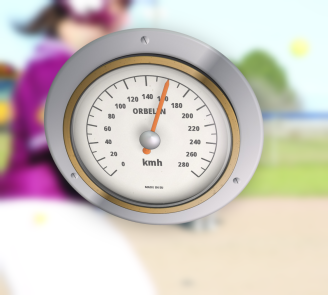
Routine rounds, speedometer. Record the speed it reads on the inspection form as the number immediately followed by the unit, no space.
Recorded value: 160km/h
